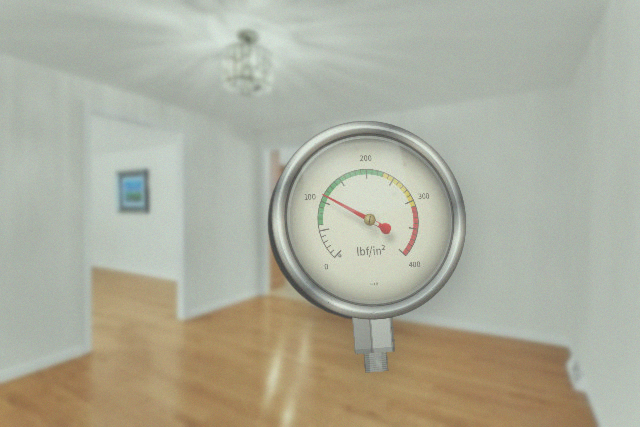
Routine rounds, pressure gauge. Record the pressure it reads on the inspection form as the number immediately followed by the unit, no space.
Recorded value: 110psi
